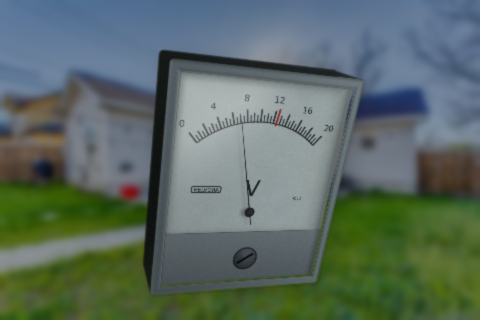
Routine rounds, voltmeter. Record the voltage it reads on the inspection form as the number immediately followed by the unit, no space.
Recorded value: 7V
